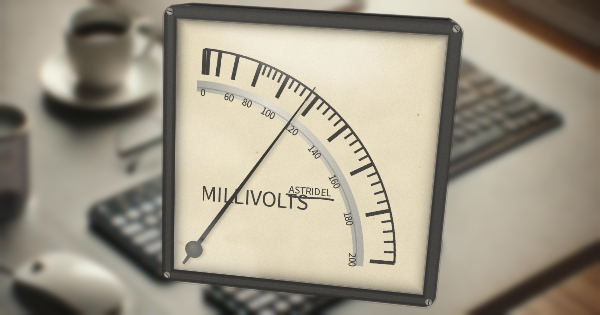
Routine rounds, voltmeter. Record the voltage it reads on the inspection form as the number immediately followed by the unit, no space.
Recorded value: 116mV
